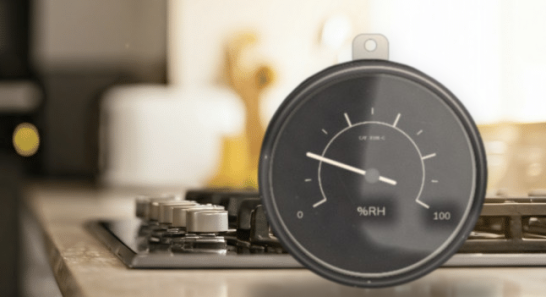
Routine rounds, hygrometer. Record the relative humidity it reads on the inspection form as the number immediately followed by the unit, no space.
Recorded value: 20%
